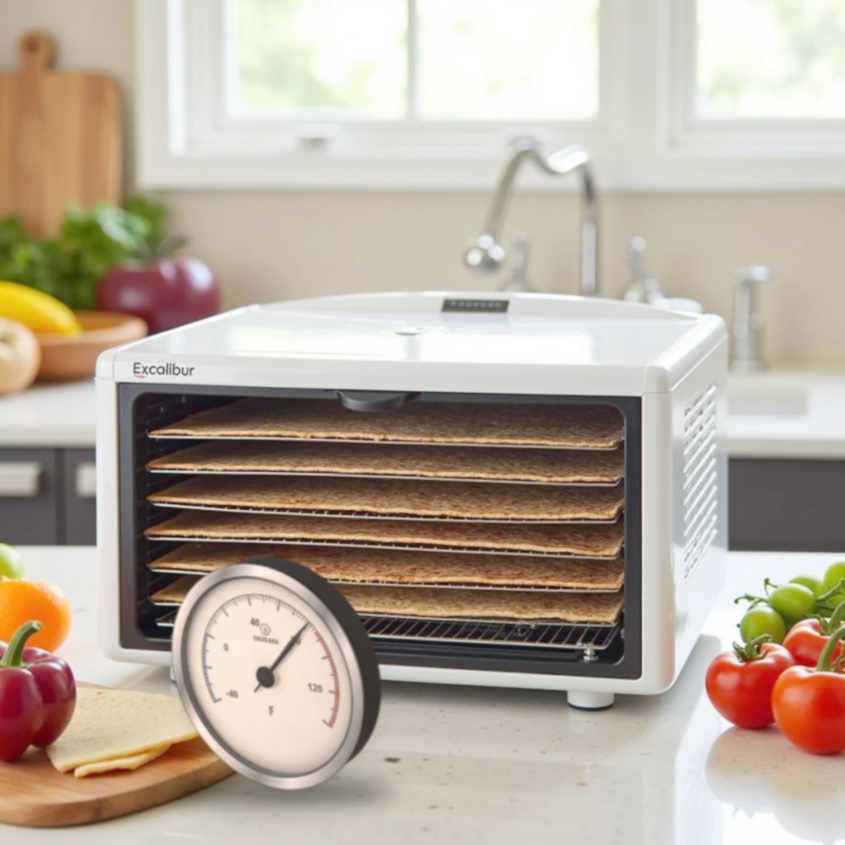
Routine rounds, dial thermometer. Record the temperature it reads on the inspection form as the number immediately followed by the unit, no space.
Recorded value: 80°F
